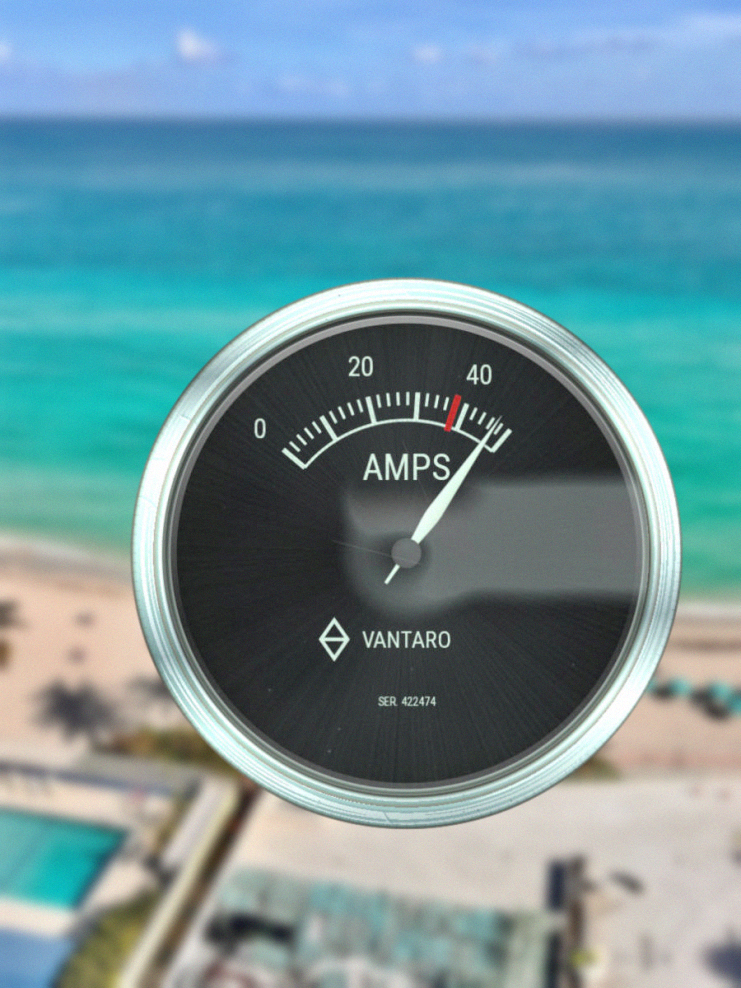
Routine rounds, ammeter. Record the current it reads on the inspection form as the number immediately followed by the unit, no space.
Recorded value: 47A
